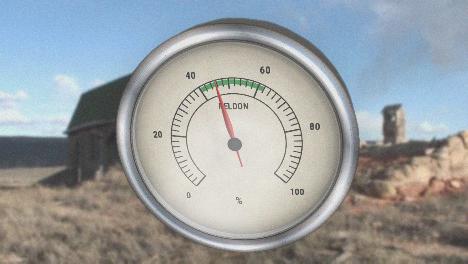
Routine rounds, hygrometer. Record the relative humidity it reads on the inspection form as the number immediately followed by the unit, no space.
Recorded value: 46%
